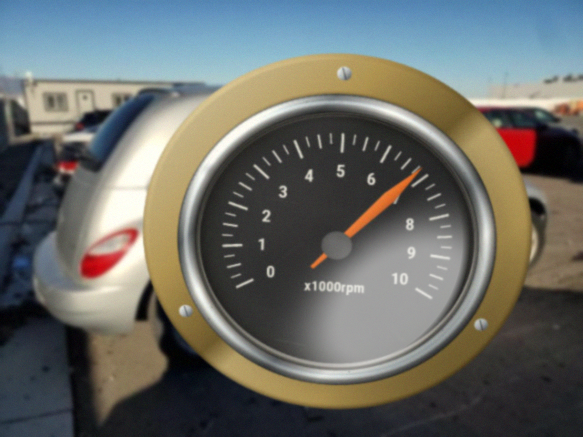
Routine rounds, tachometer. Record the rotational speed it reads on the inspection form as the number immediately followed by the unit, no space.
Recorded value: 6750rpm
